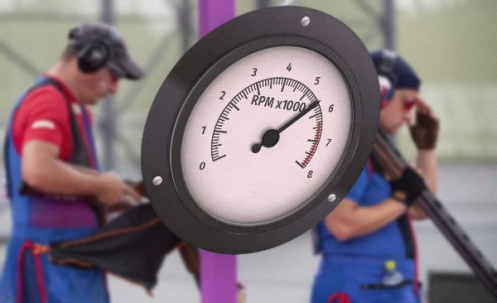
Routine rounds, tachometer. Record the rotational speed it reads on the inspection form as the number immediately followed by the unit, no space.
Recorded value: 5500rpm
